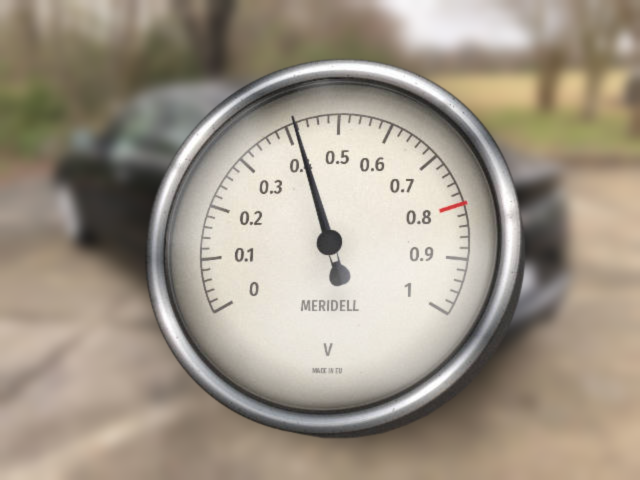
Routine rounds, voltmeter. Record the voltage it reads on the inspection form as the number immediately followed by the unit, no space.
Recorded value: 0.42V
